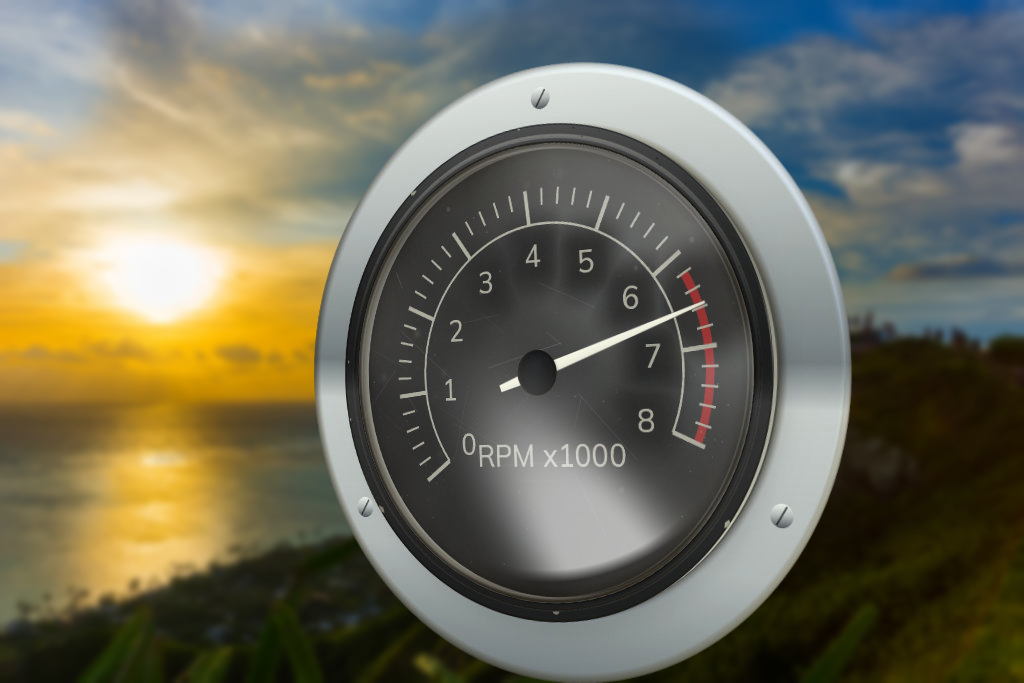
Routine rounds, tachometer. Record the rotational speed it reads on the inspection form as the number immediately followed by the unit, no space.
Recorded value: 6600rpm
